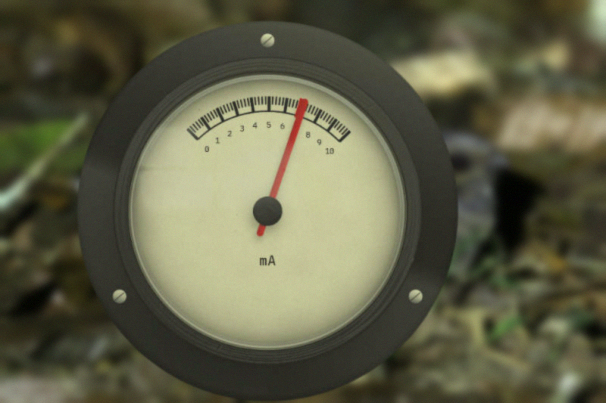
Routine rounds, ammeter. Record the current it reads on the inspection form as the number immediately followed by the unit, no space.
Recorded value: 7mA
